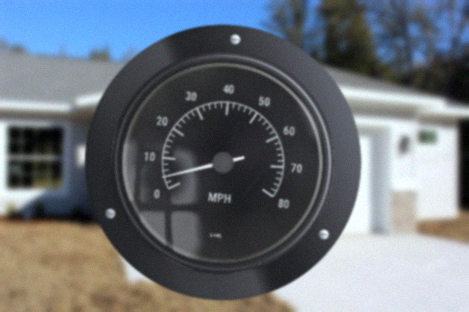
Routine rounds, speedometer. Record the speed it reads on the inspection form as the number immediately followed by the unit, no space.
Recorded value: 4mph
